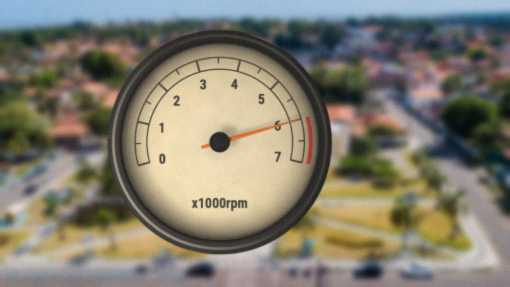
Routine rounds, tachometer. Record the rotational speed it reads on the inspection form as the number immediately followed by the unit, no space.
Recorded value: 6000rpm
